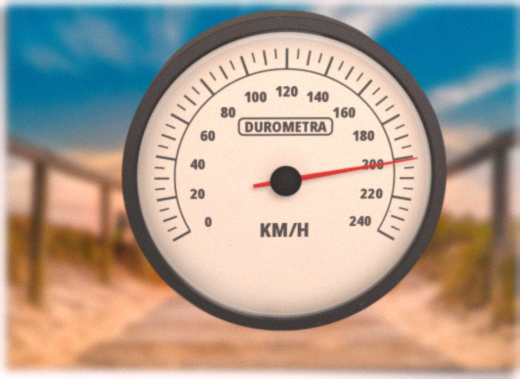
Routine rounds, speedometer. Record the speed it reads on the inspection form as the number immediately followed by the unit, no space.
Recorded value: 200km/h
